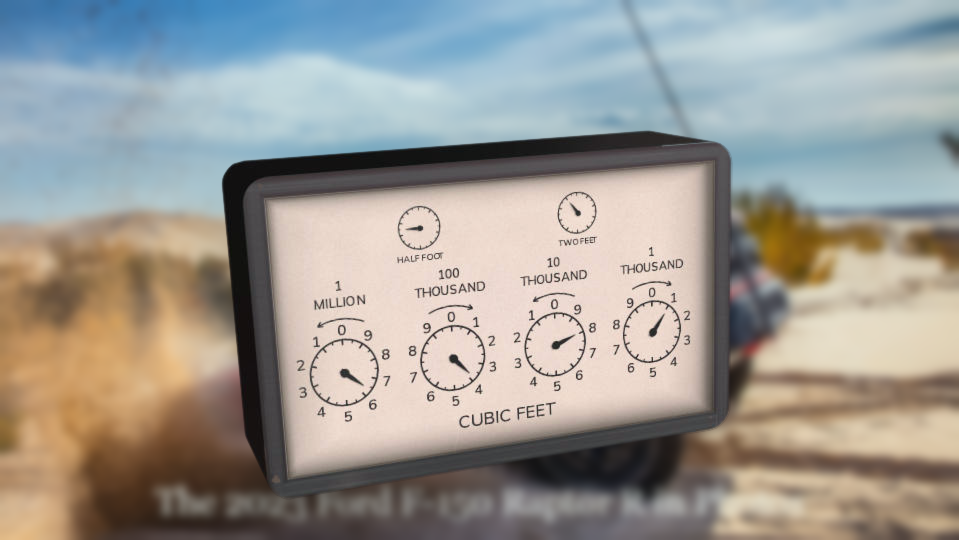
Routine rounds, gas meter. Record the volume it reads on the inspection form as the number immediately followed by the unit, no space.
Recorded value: 638100ft³
